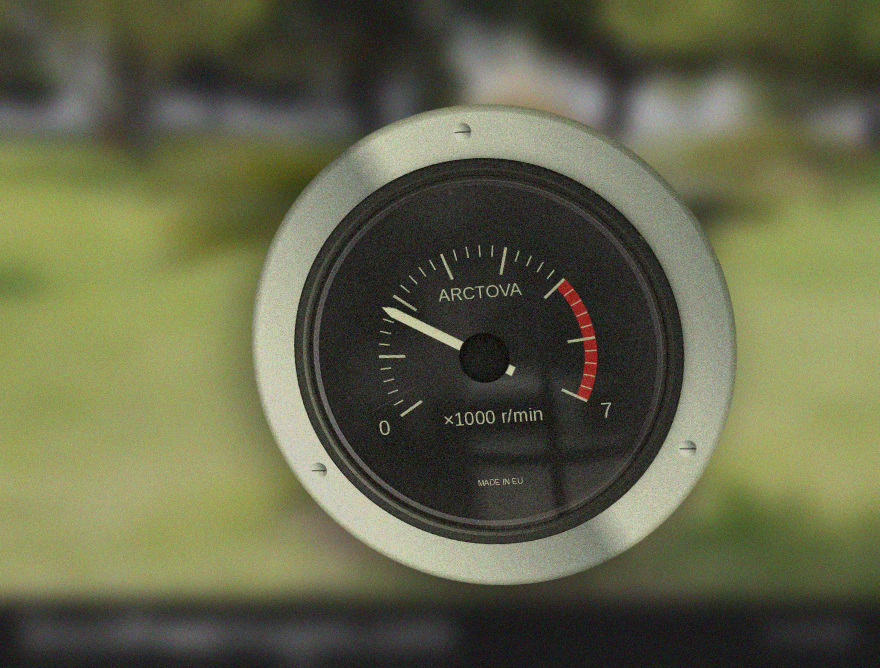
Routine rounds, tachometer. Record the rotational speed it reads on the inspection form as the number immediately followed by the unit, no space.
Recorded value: 1800rpm
